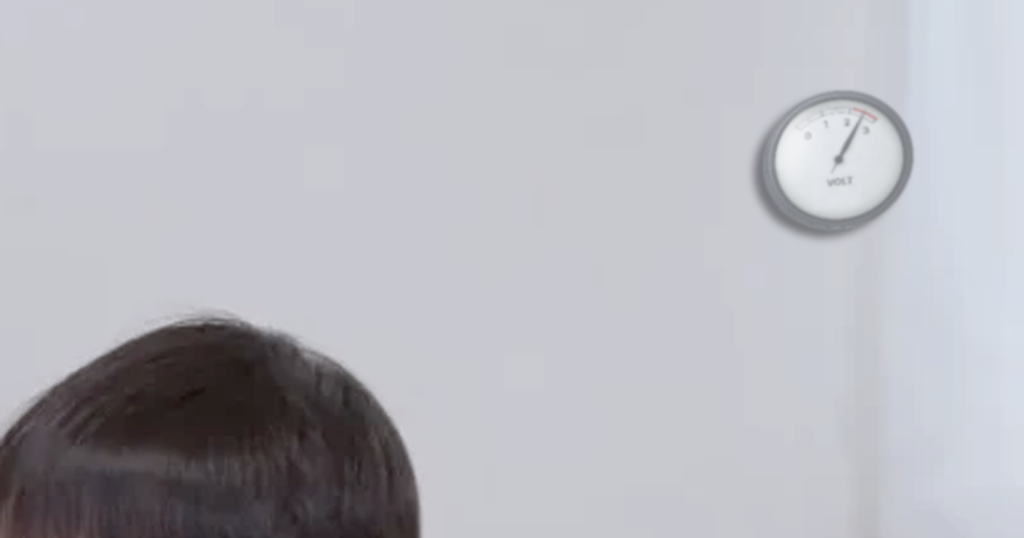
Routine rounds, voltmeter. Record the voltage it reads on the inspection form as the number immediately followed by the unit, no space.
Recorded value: 2.5V
